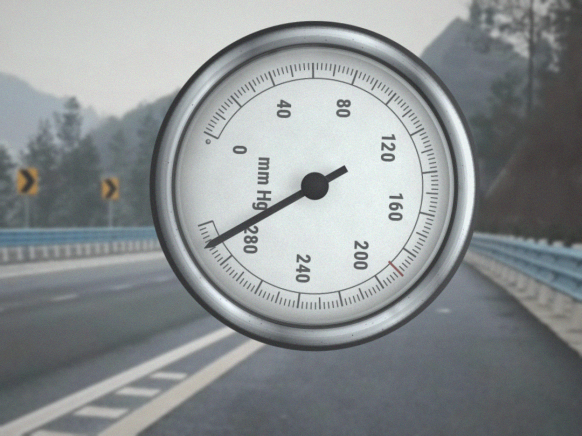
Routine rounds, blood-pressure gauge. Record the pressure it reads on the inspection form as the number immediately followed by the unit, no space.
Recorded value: 290mmHg
